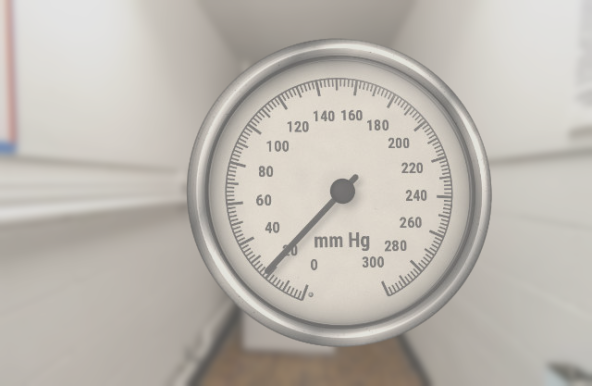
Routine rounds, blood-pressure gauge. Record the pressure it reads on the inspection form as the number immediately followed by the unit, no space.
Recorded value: 22mmHg
